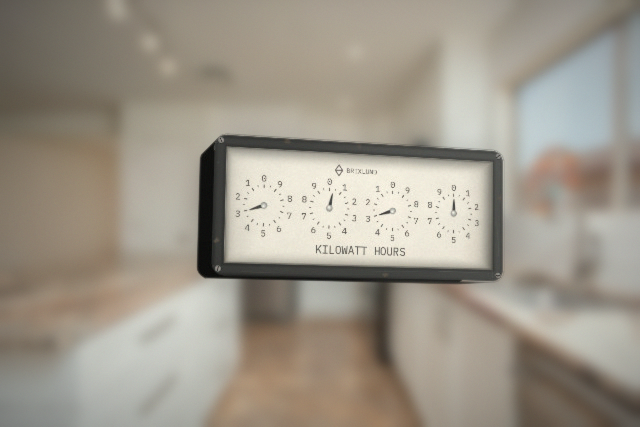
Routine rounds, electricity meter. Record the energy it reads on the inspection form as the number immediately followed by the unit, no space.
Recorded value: 3030kWh
